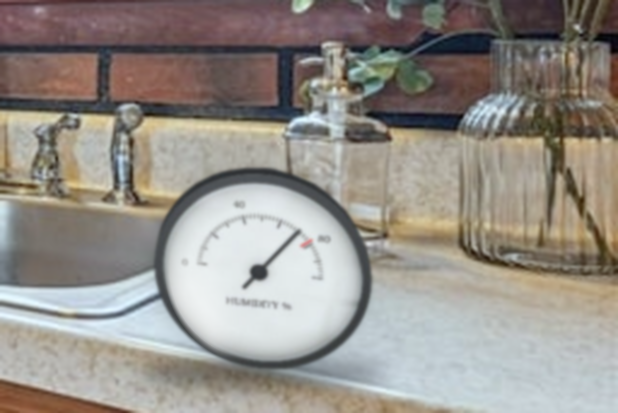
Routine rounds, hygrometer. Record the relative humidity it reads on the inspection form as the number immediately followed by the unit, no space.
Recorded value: 70%
